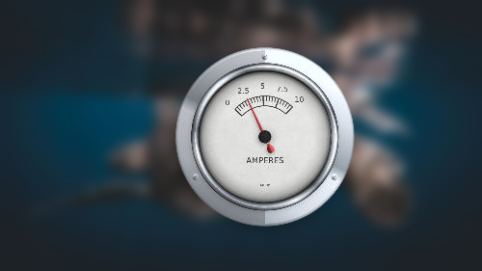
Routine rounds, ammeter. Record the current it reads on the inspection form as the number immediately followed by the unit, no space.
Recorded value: 2.5A
